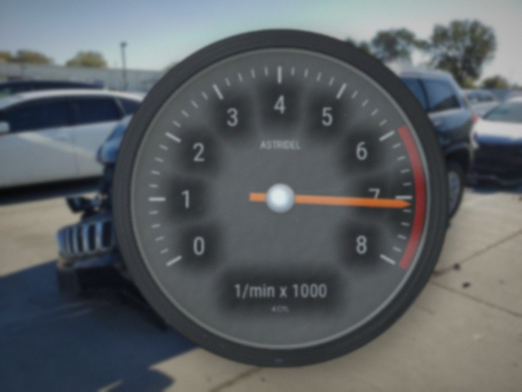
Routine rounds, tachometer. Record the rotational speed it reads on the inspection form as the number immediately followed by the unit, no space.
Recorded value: 7100rpm
